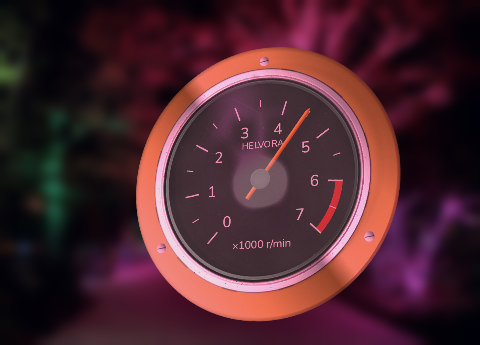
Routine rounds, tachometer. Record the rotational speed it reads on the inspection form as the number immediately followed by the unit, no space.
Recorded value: 4500rpm
